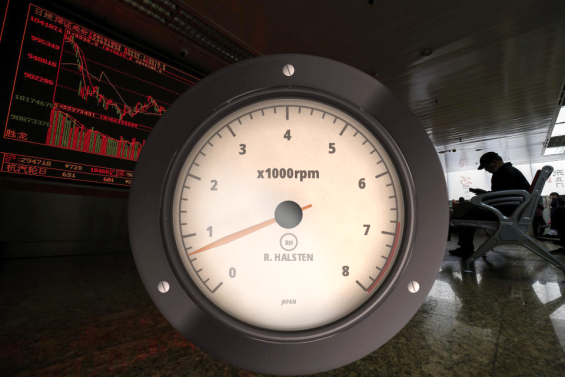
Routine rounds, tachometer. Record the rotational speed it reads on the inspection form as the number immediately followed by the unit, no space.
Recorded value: 700rpm
